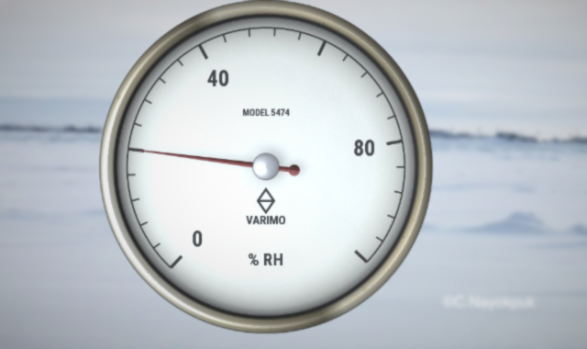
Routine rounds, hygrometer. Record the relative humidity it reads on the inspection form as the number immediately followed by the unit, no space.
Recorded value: 20%
